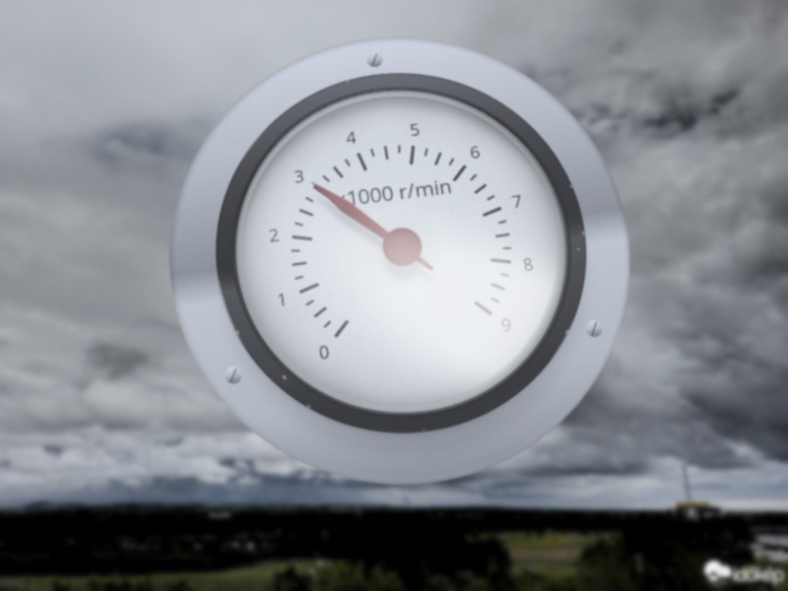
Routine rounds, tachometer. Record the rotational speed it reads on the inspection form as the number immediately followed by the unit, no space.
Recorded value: 3000rpm
